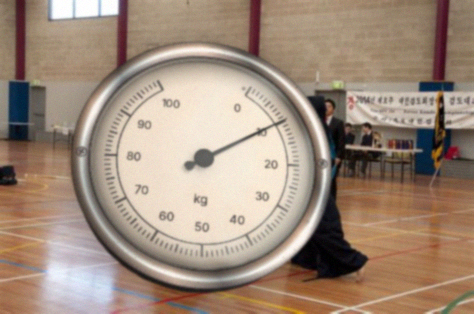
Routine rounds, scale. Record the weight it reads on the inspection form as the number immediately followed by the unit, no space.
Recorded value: 10kg
